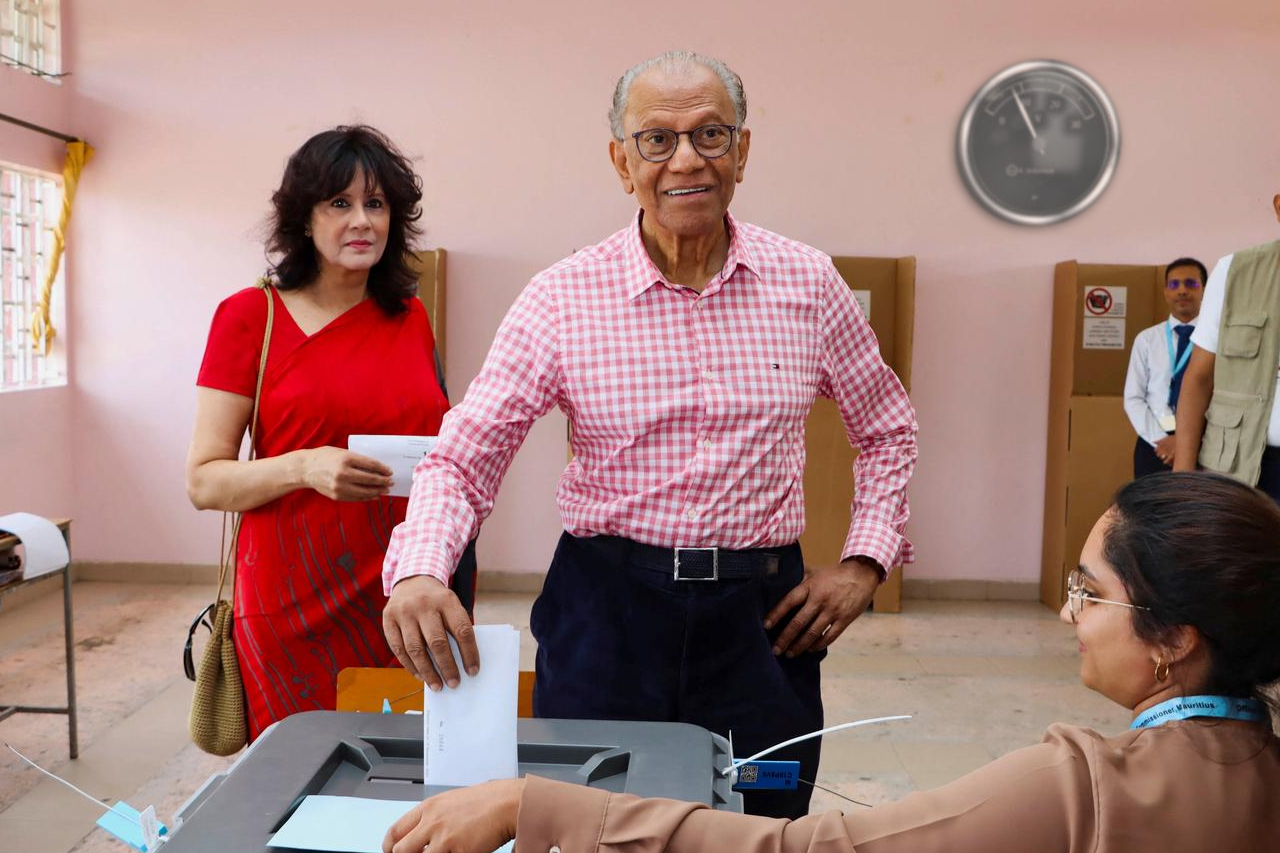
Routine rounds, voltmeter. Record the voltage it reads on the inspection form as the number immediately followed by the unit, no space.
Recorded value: 7.5V
